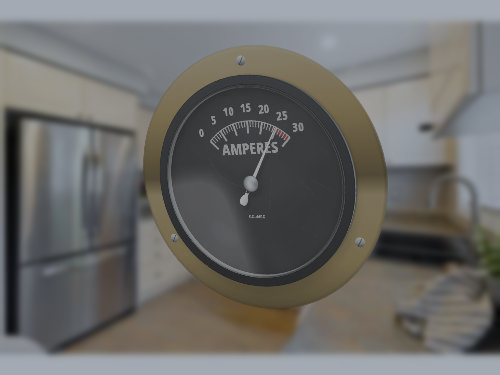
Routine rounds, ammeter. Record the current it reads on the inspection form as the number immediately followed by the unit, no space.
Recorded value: 25A
